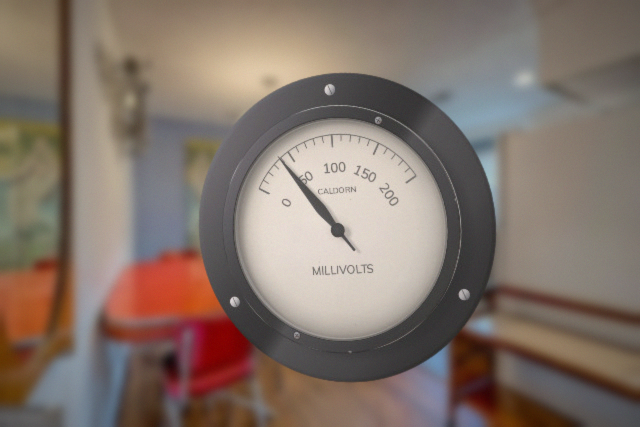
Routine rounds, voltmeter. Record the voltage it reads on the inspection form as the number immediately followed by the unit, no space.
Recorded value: 40mV
